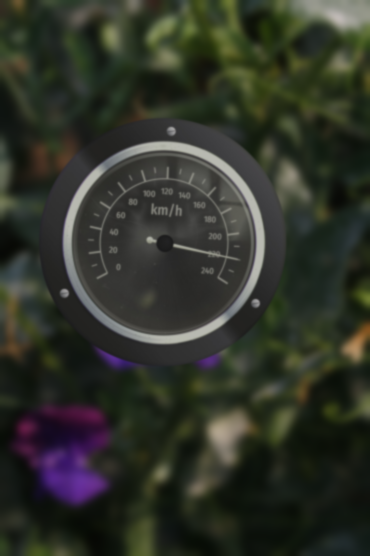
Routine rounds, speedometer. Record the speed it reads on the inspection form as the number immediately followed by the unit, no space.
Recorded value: 220km/h
